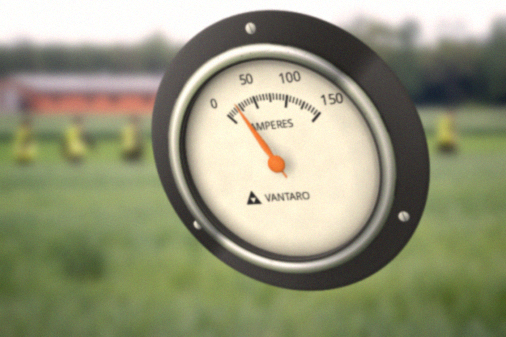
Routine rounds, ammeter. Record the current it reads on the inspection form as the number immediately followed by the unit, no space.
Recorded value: 25A
